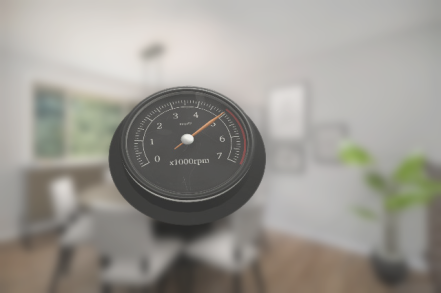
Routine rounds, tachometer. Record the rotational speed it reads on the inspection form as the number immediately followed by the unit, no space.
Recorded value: 5000rpm
